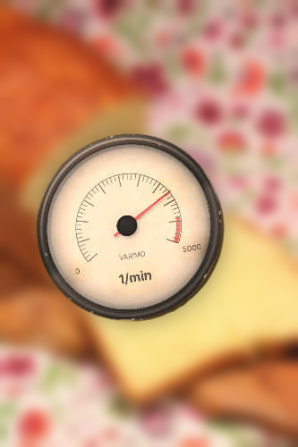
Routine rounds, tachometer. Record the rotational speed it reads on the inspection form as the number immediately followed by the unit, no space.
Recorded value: 3800rpm
